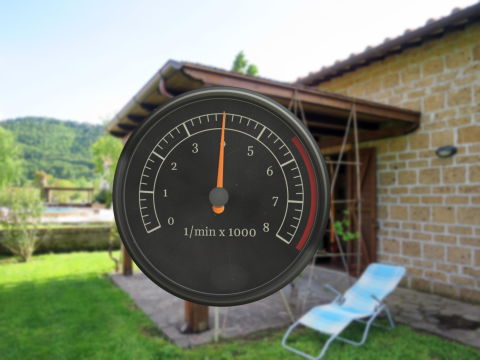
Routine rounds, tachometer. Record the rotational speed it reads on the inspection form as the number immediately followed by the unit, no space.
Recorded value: 4000rpm
